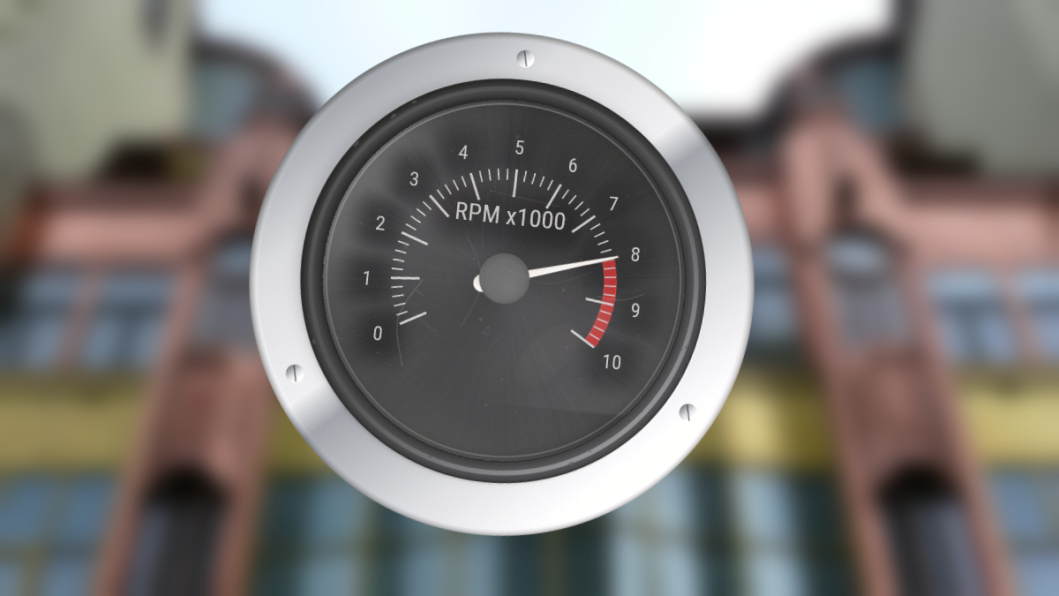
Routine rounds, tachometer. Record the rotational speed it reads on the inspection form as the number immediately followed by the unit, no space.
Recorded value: 8000rpm
